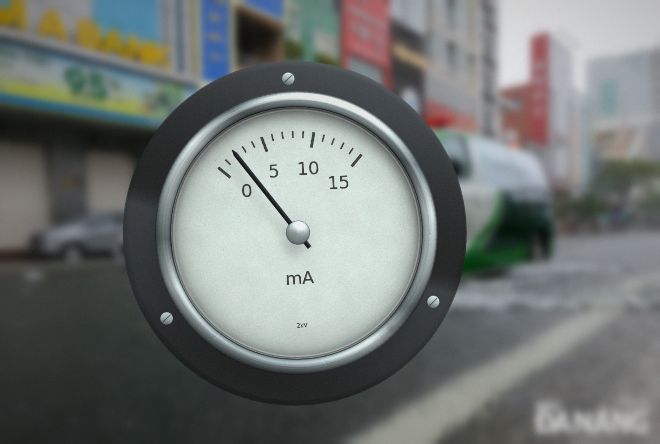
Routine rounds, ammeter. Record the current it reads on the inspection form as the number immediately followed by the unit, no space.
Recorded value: 2mA
